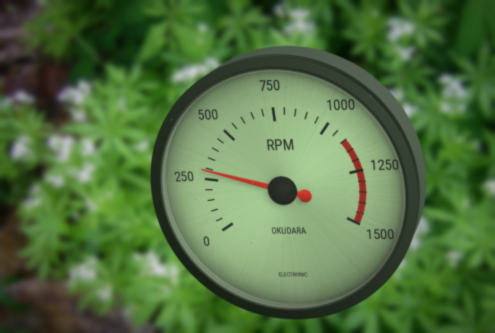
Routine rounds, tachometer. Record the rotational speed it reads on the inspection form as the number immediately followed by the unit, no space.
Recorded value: 300rpm
